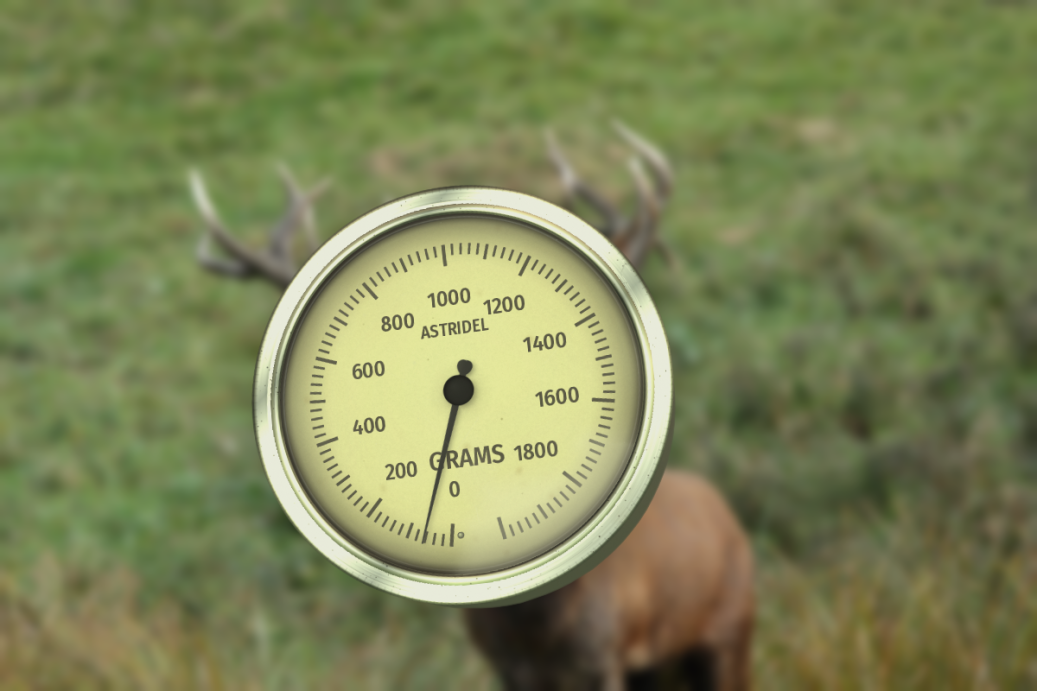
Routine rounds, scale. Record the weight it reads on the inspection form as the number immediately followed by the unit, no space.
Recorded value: 60g
